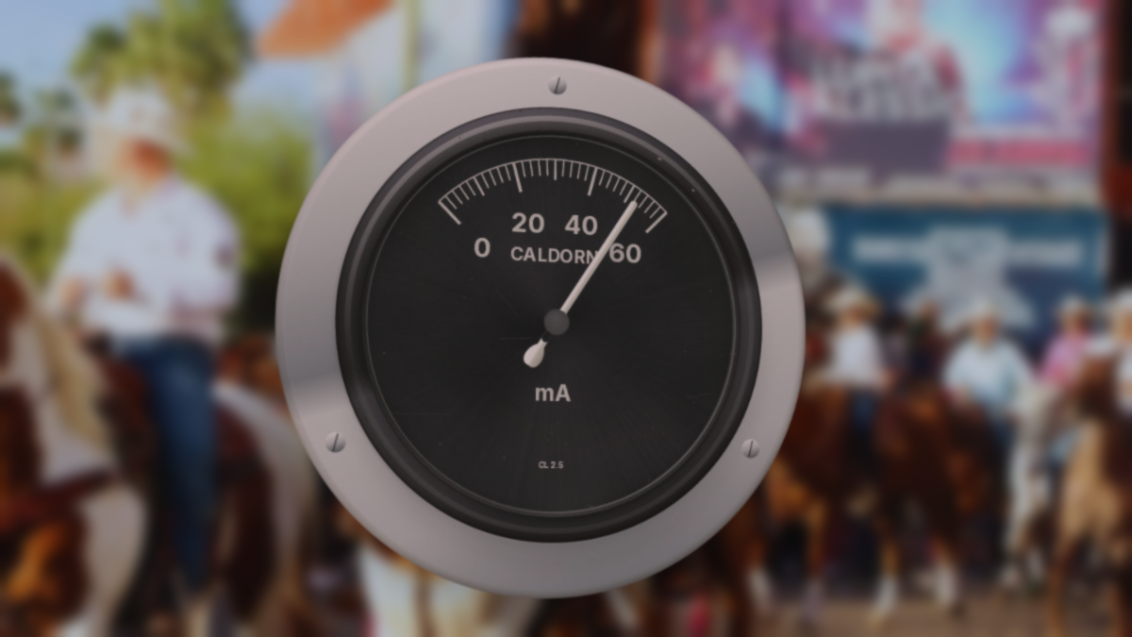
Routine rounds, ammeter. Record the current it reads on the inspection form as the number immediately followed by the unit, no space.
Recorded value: 52mA
